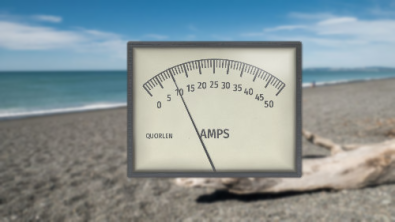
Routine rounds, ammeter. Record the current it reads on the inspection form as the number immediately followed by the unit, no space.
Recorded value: 10A
